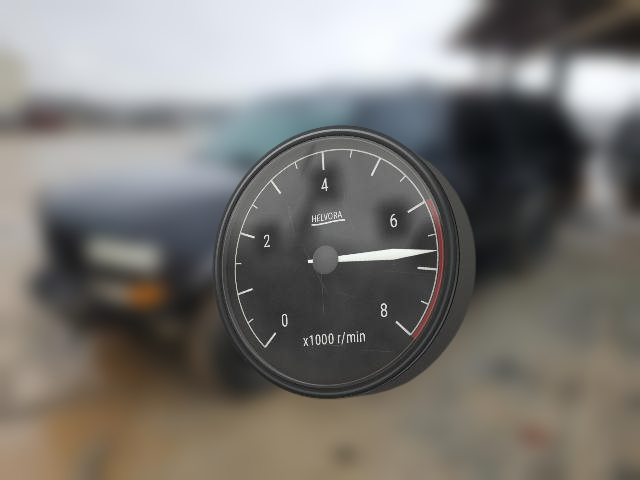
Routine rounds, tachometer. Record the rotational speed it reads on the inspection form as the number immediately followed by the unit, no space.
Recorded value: 6750rpm
